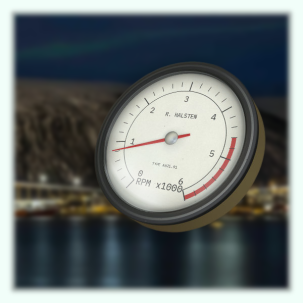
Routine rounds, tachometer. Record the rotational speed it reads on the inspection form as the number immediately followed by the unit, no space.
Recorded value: 800rpm
